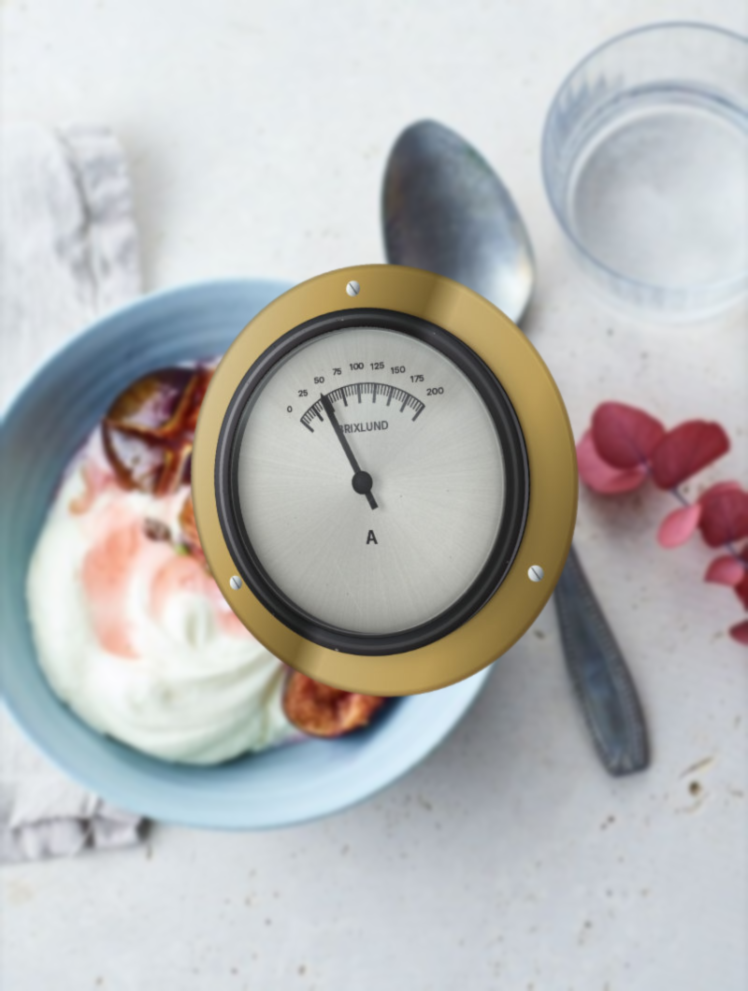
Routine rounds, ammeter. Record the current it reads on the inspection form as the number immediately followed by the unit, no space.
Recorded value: 50A
